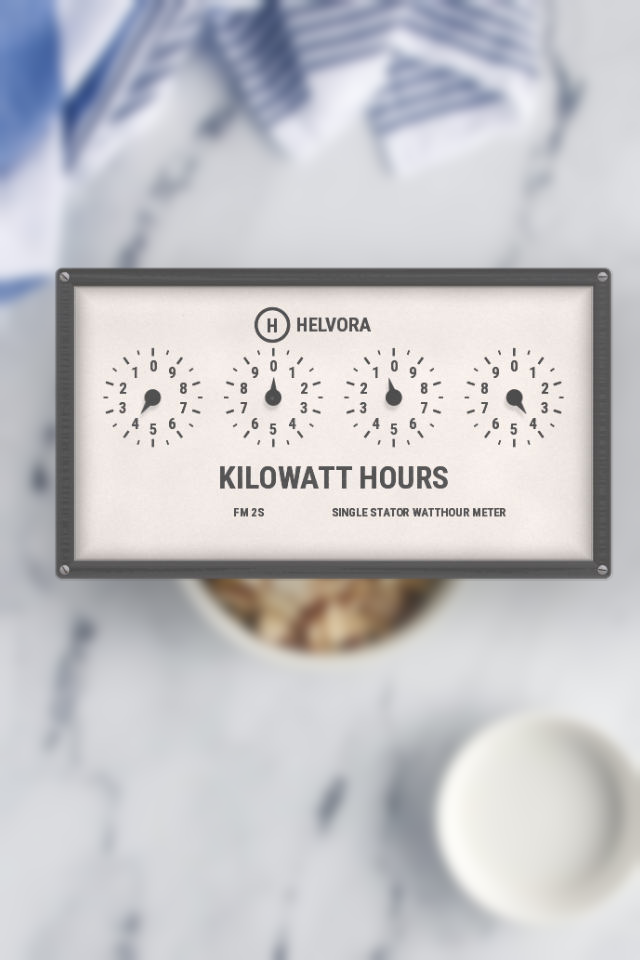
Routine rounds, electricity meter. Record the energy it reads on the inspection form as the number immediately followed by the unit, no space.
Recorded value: 4004kWh
